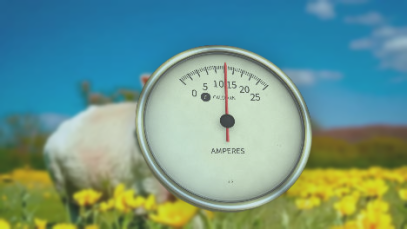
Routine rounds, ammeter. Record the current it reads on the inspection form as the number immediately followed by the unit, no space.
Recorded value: 12.5A
